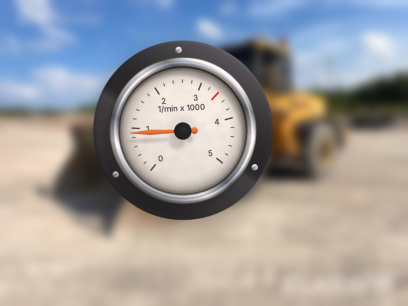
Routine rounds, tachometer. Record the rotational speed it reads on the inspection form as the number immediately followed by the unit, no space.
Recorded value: 900rpm
